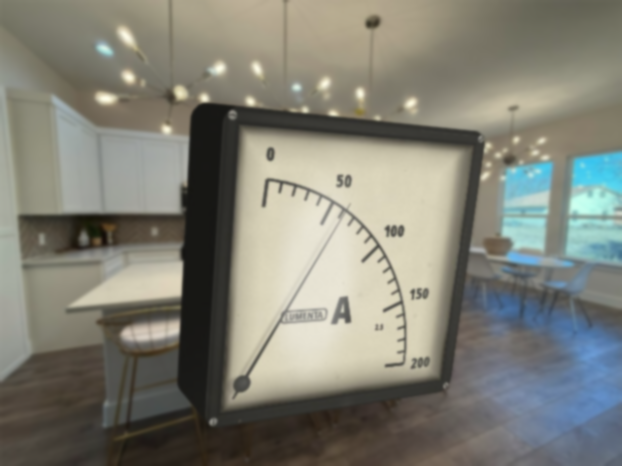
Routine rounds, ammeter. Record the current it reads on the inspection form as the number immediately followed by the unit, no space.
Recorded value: 60A
